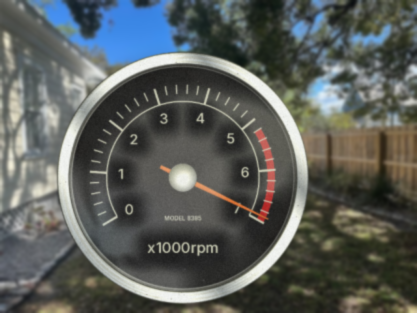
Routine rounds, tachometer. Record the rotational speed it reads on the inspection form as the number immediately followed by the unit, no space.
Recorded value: 6900rpm
